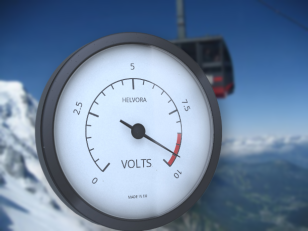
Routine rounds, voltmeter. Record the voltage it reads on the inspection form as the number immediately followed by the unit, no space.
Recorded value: 9.5V
